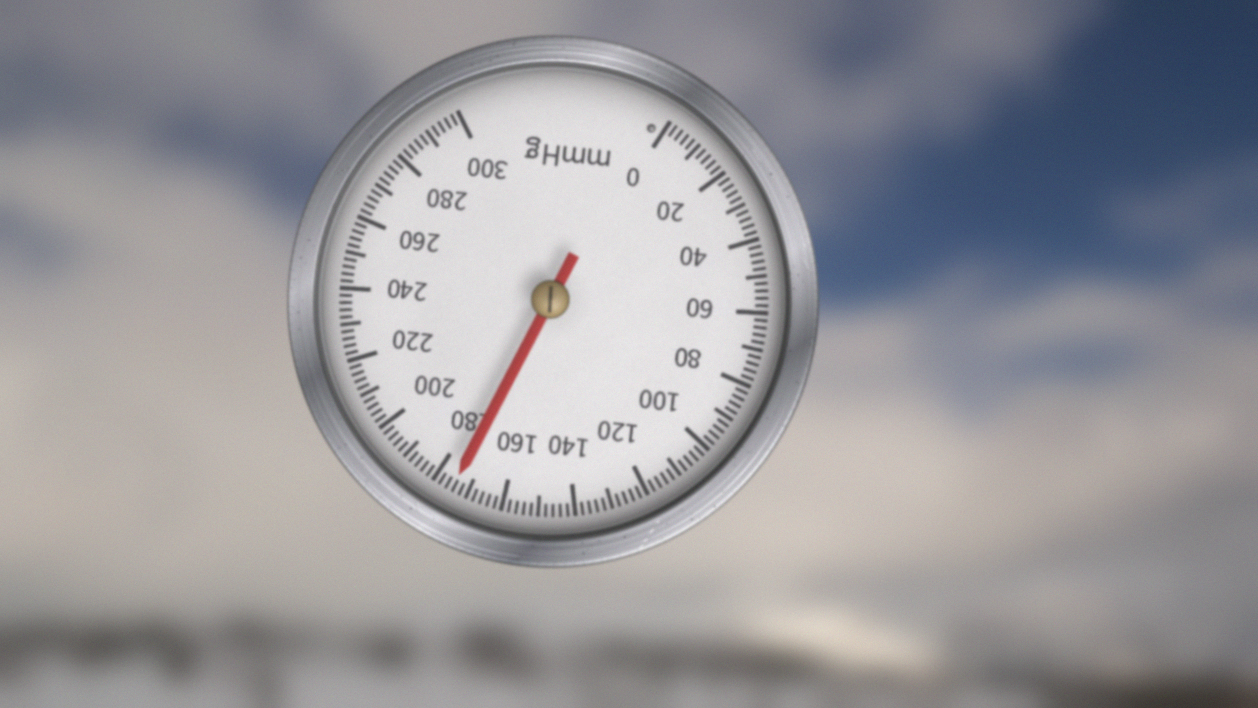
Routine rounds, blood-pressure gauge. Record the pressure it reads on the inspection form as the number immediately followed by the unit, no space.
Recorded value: 174mmHg
